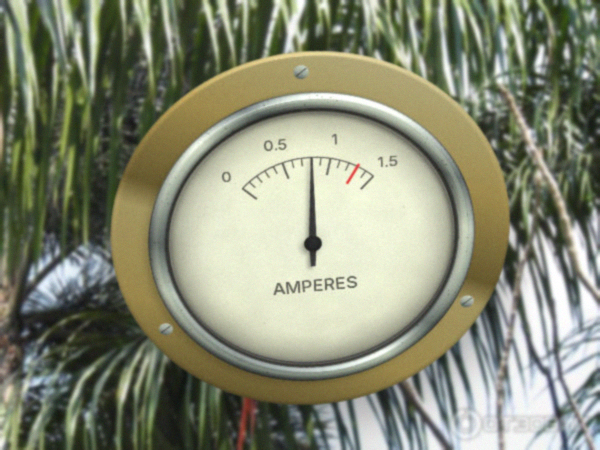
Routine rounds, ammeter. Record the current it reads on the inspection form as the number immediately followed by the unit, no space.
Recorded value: 0.8A
